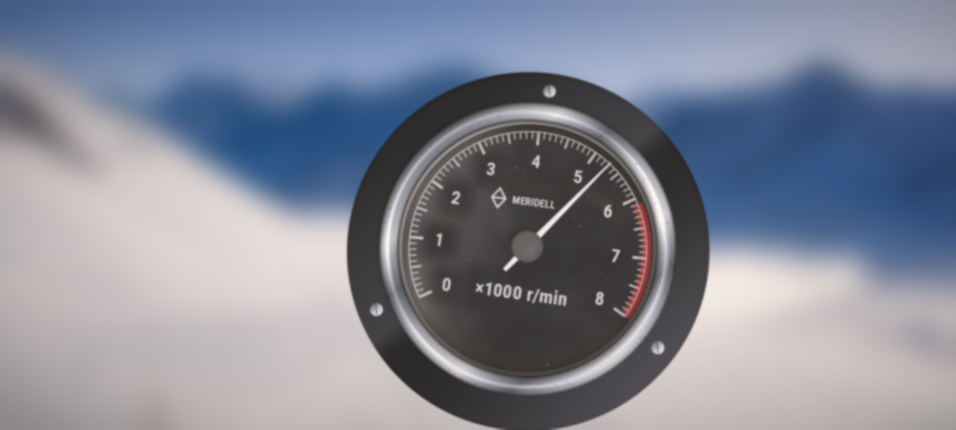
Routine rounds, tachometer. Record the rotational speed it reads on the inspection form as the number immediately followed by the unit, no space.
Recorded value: 5300rpm
